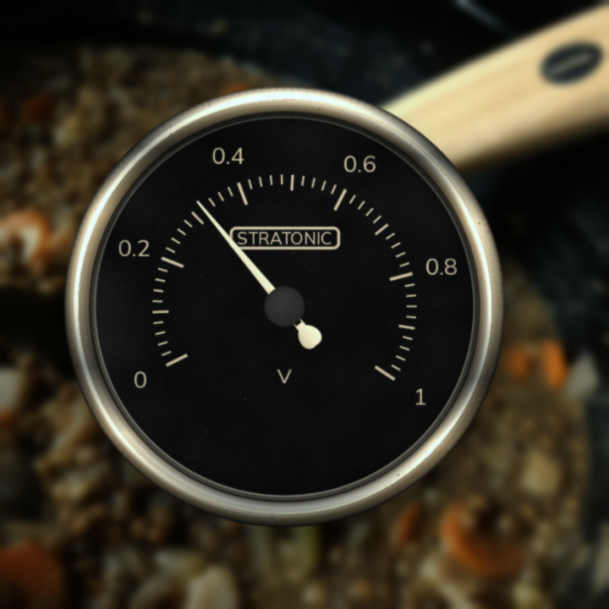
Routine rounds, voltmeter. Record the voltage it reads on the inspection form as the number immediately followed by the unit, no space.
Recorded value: 0.32V
